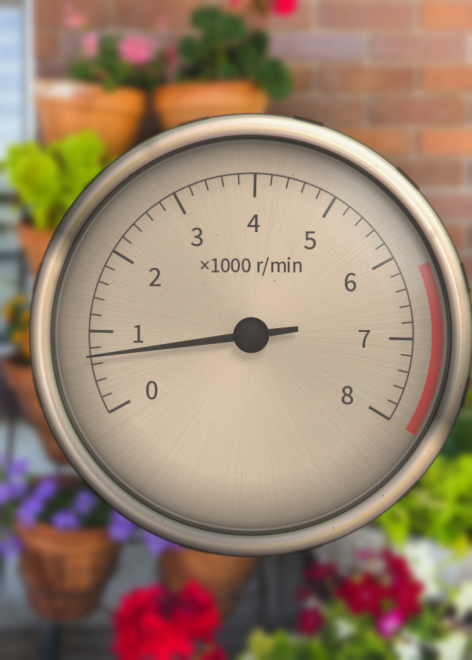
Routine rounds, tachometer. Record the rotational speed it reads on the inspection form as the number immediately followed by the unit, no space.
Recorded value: 700rpm
